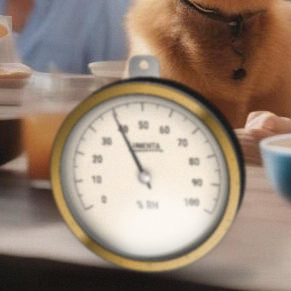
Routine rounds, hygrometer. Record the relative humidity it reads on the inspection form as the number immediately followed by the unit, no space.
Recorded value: 40%
